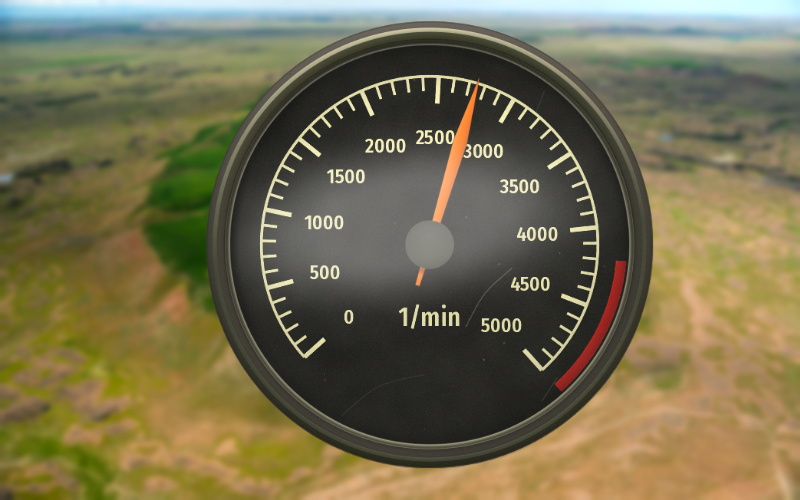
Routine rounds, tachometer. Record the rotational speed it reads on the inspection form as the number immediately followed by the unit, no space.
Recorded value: 2750rpm
